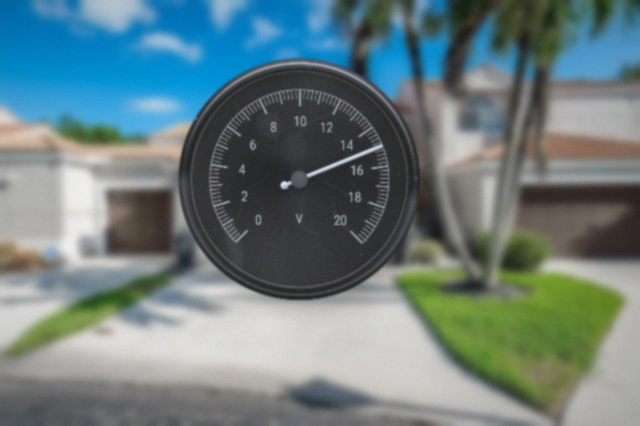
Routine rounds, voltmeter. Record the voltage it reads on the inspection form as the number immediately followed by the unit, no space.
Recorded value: 15V
